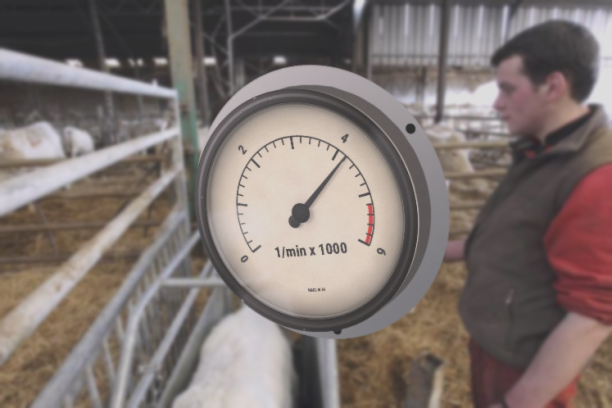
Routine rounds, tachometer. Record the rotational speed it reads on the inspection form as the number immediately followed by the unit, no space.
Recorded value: 4200rpm
